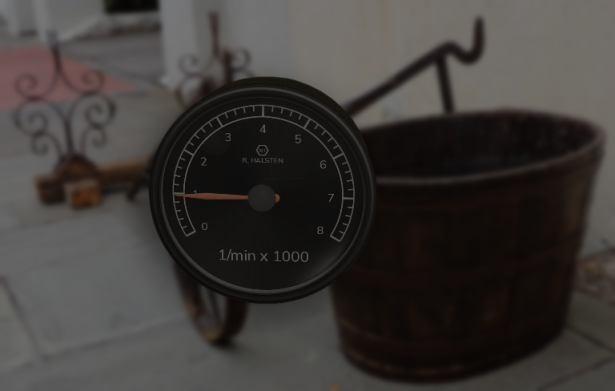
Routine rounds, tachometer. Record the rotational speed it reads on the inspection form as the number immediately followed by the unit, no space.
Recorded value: 1000rpm
